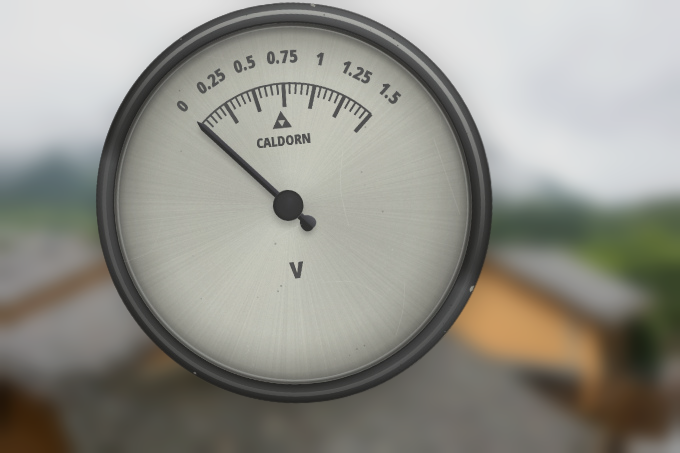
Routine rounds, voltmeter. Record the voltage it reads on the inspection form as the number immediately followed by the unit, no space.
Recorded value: 0V
